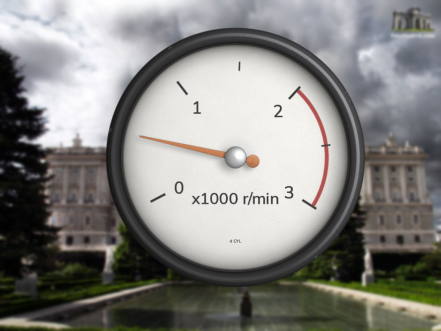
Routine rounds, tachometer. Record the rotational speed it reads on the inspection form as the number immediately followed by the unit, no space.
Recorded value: 500rpm
